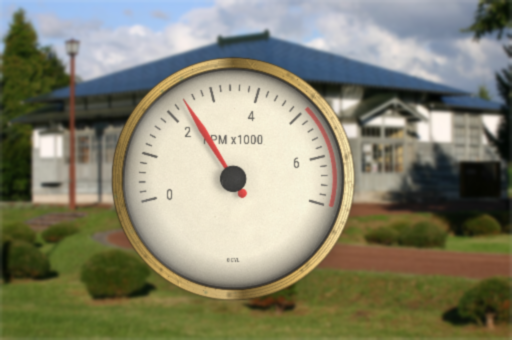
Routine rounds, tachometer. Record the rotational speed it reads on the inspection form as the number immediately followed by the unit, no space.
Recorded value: 2400rpm
